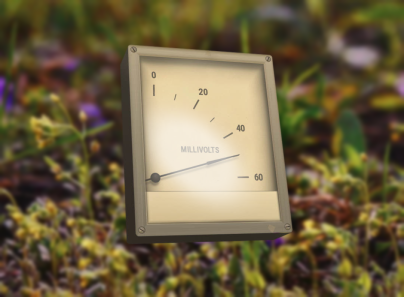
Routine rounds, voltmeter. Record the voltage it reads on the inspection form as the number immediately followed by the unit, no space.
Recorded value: 50mV
